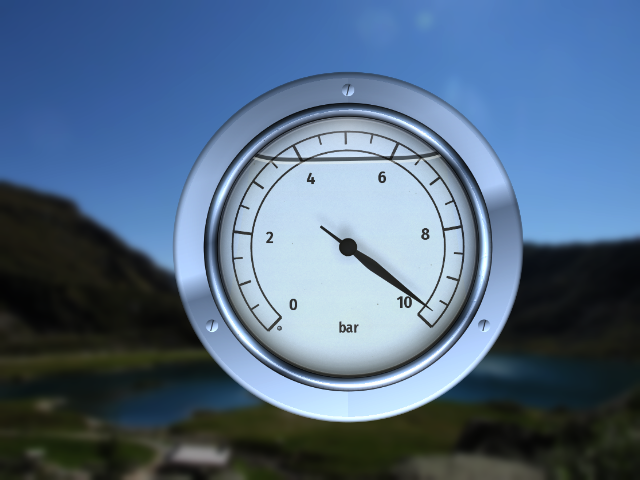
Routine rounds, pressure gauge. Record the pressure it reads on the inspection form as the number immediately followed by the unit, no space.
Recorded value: 9.75bar
